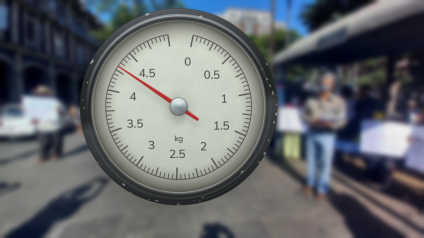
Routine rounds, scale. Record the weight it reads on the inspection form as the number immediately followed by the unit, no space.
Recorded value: 4.3kg
